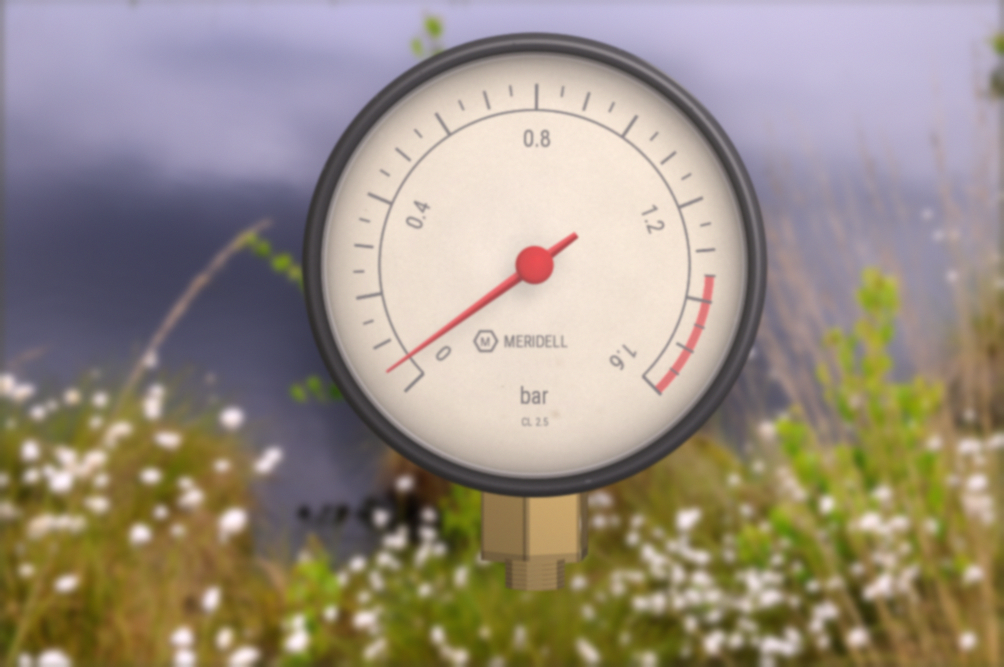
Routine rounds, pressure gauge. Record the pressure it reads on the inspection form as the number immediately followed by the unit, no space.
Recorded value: 0.05bar
